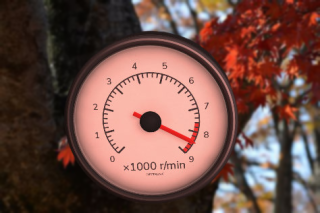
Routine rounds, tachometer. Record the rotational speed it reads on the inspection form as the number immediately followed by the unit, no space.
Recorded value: 8400rpm
